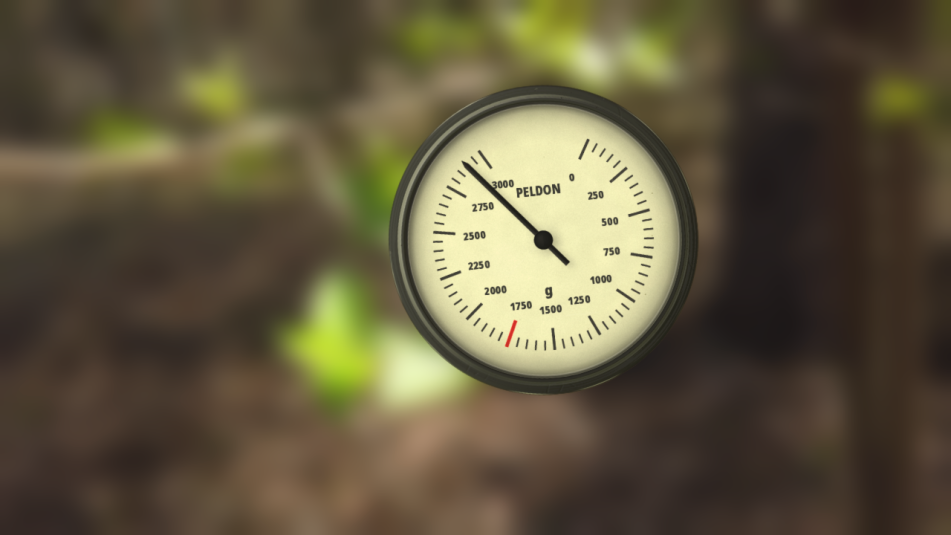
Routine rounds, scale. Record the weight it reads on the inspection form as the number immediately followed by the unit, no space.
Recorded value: 2900g
